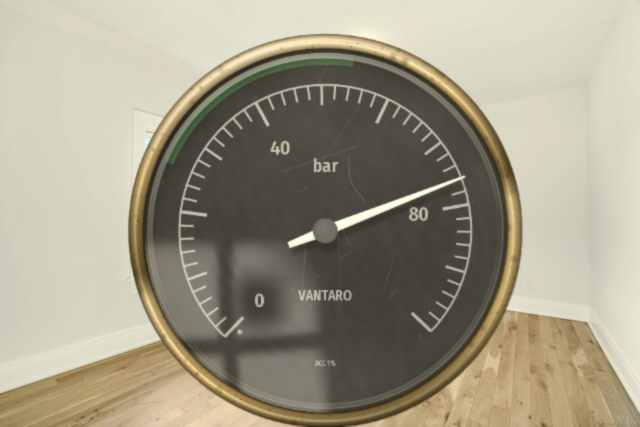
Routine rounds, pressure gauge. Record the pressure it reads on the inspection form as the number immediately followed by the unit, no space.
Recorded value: 76bar
